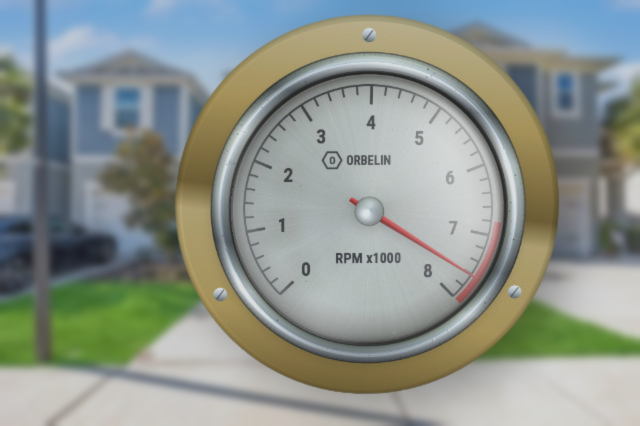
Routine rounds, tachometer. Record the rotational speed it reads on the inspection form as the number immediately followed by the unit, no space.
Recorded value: 7600rpm
